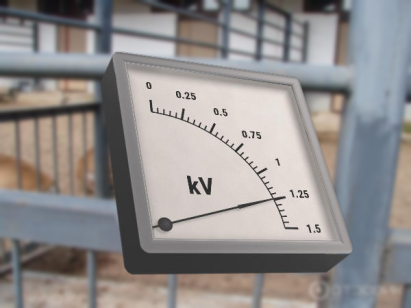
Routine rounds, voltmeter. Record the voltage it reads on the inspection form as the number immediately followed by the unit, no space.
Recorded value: 1.25kV
